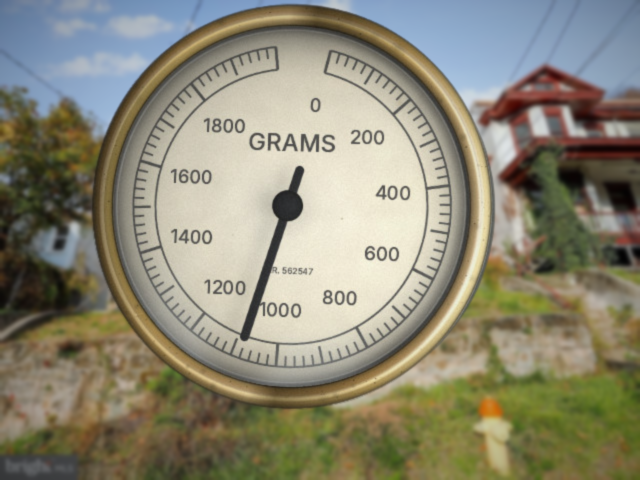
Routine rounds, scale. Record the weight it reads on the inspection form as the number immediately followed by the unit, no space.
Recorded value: 1080g
